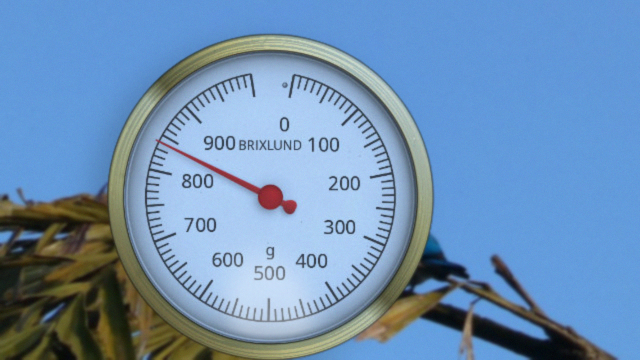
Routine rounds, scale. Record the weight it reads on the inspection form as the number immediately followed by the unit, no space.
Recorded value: 840g
